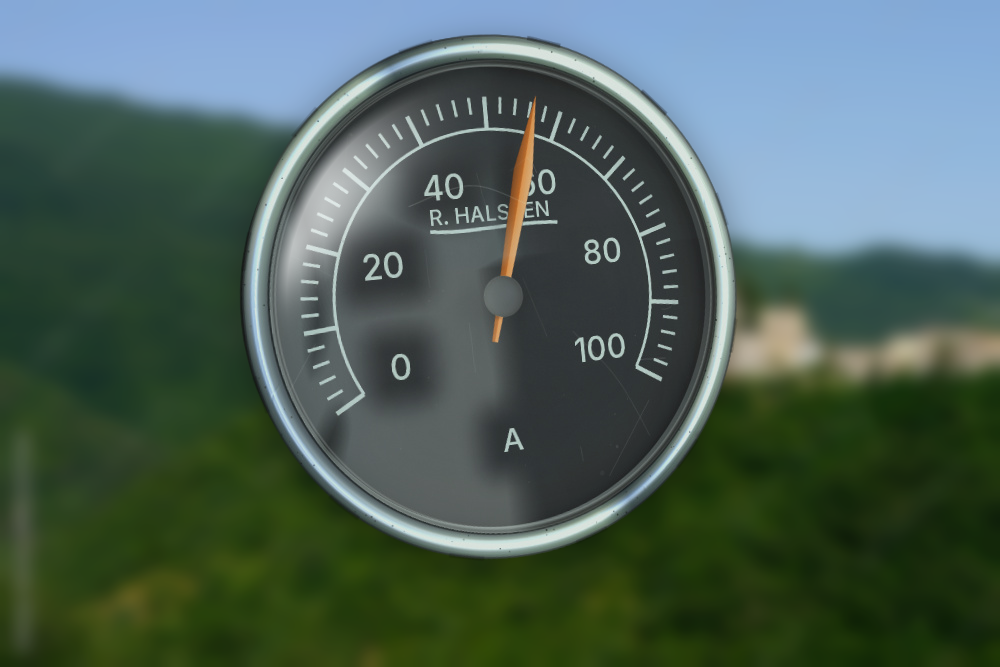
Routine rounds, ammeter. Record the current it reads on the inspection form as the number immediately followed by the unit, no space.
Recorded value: 56A
